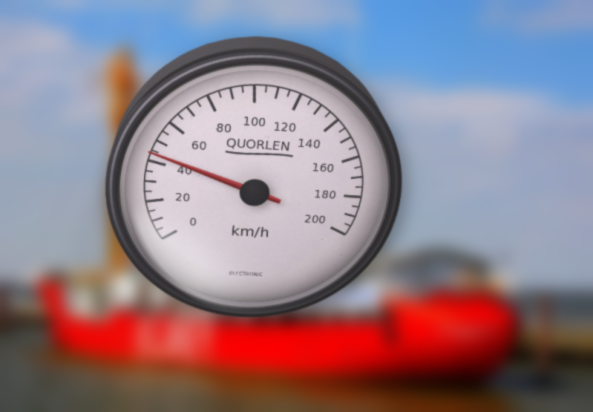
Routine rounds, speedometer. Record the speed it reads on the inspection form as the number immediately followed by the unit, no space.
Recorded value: 45km/h
